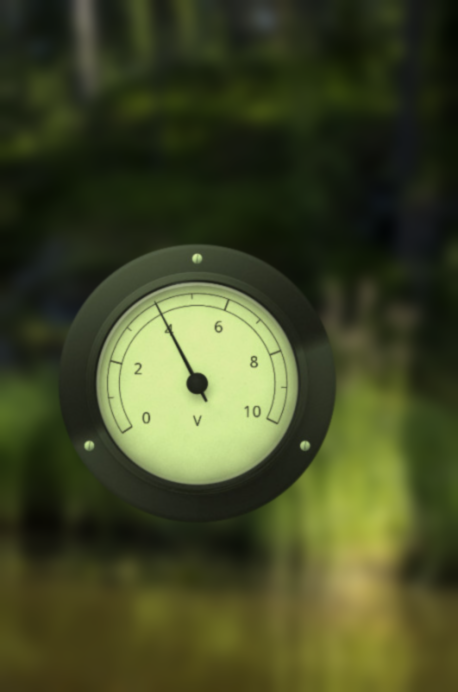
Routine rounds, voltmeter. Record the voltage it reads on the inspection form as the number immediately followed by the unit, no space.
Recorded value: 4V
